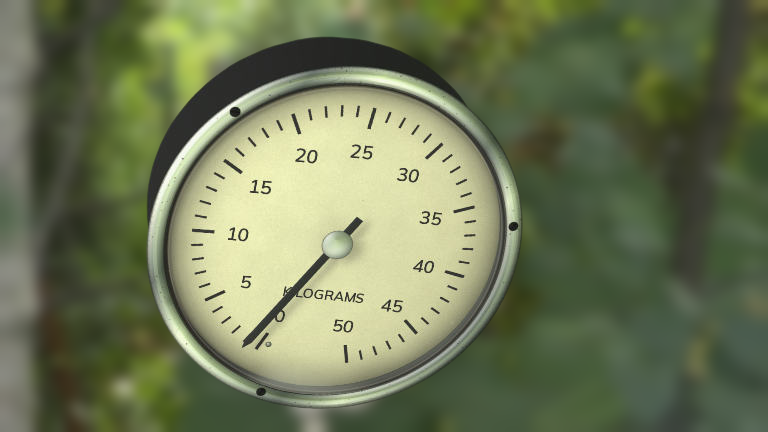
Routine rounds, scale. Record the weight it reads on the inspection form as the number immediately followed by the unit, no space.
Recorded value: 1kg
